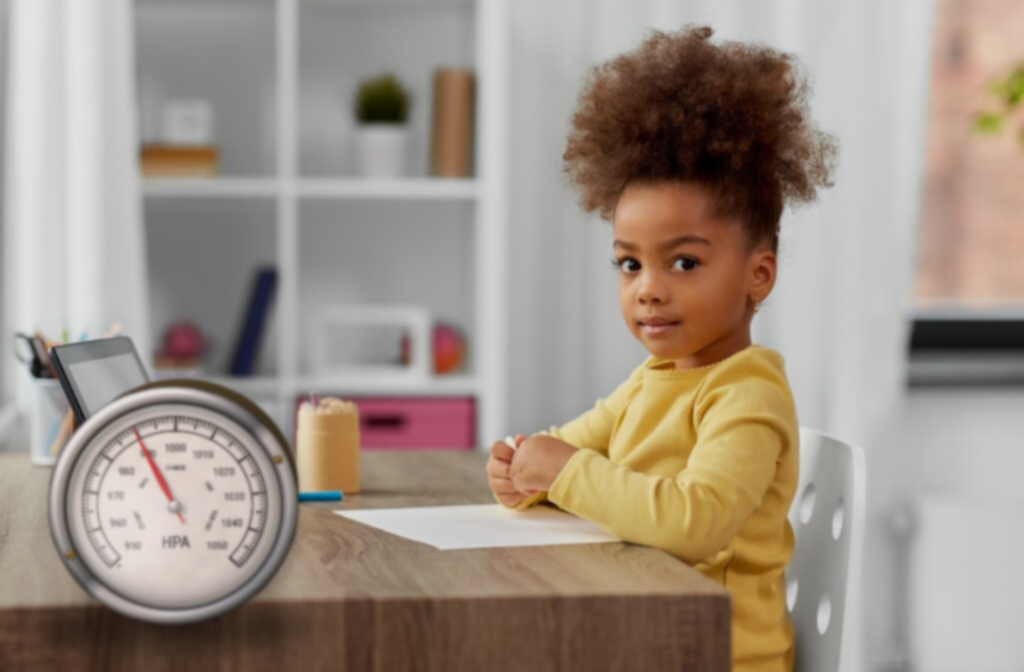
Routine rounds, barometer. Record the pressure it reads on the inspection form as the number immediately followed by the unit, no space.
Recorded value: 990hPa
